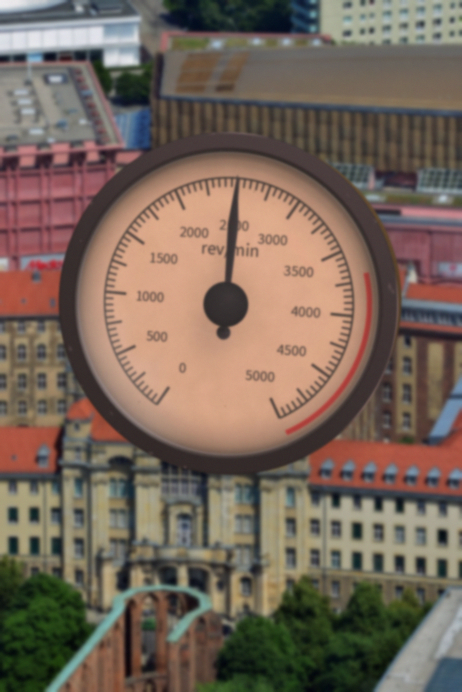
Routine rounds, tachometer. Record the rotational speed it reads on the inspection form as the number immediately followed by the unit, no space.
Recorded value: 2500rpm
